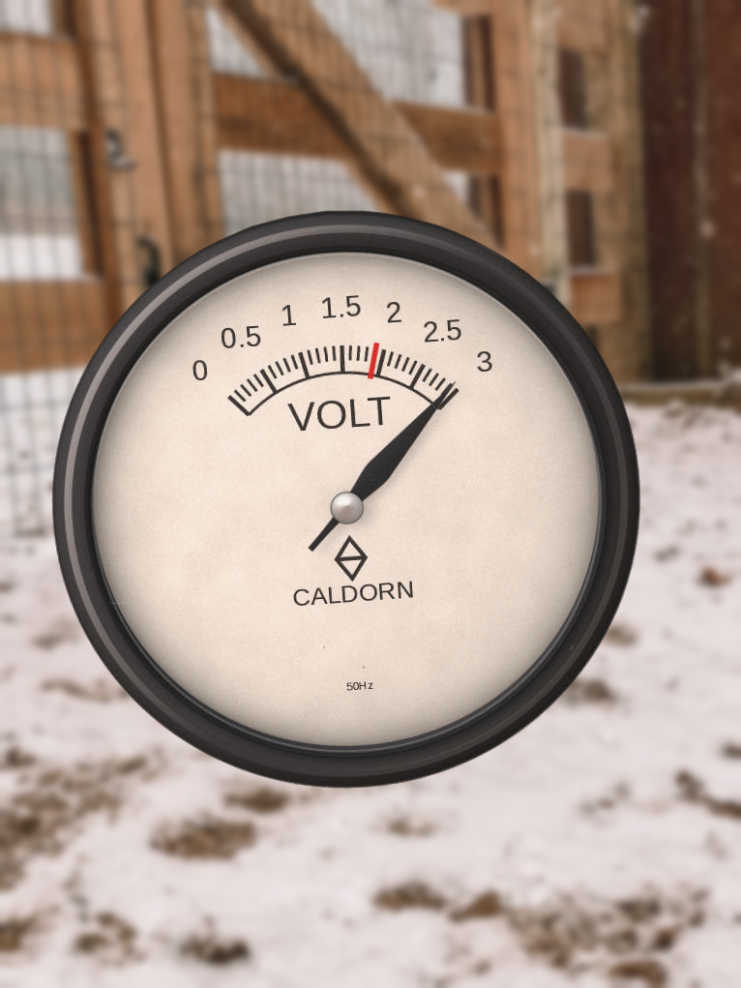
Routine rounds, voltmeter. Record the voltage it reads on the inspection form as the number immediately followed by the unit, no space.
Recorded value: 2.9V
